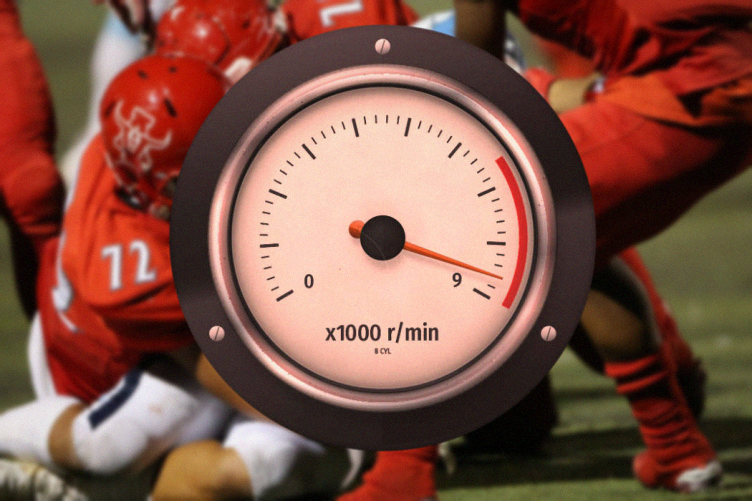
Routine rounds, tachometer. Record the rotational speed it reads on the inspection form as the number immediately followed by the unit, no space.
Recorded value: 8600rpm
